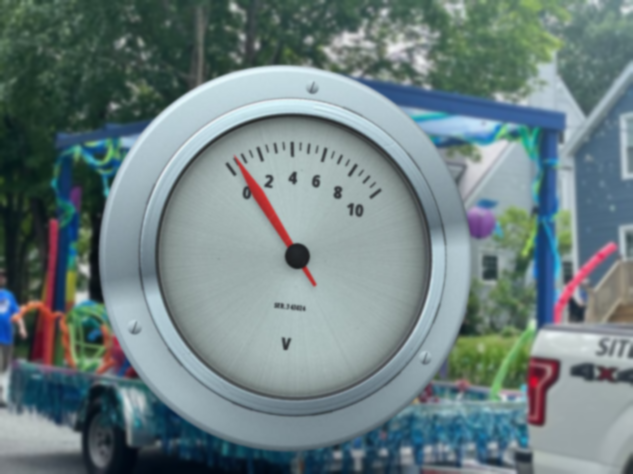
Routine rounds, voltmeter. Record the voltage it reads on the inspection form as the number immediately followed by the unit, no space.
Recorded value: 0.5V
